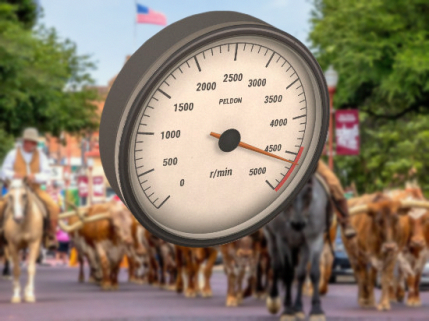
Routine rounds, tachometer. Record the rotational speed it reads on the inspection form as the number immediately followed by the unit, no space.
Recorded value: 4600rpm
